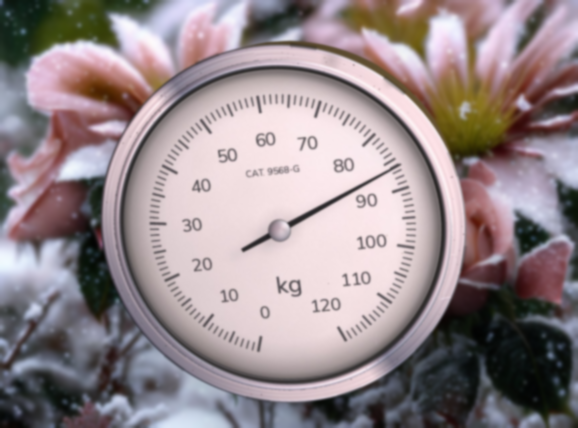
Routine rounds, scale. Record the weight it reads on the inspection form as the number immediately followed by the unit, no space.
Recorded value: 86kg
